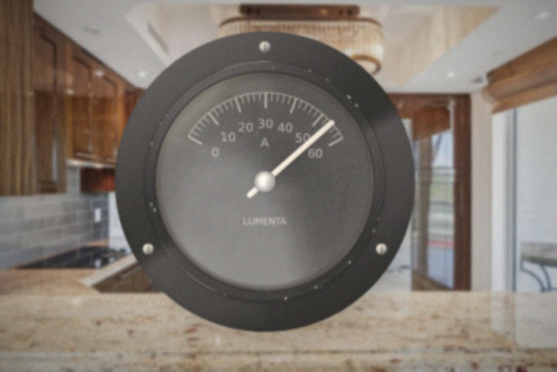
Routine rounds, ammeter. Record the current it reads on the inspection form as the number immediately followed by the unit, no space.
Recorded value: 54A
